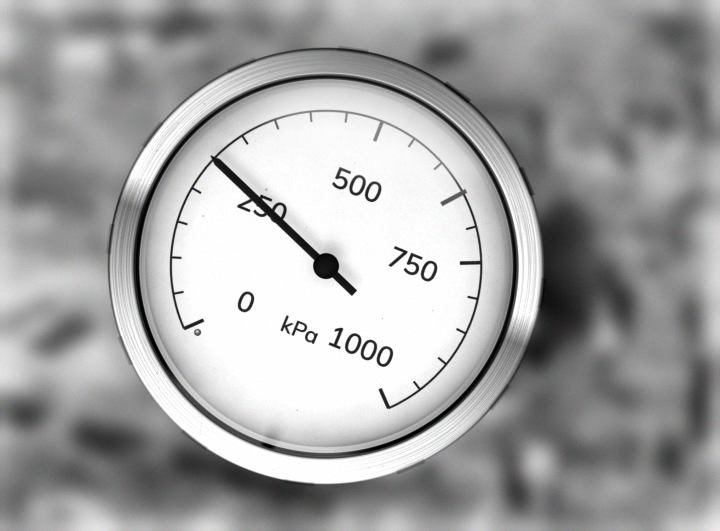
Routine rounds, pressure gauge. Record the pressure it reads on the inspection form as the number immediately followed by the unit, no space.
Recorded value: 250kPa
